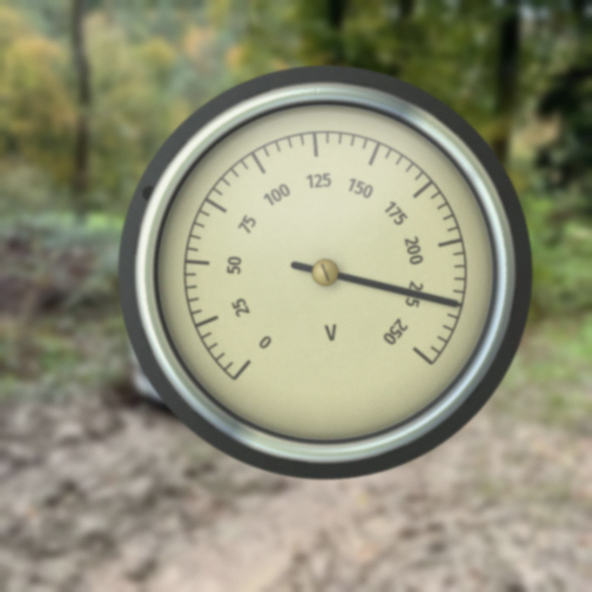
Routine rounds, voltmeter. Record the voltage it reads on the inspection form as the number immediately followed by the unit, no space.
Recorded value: 225V
